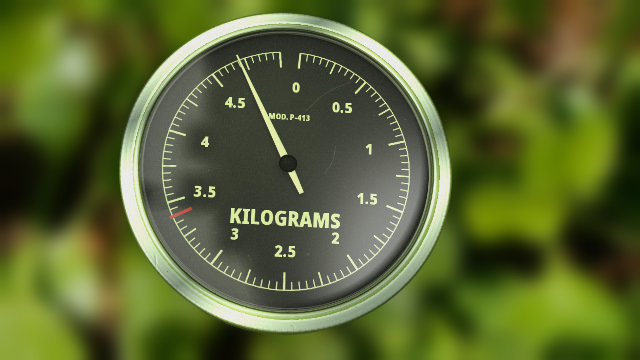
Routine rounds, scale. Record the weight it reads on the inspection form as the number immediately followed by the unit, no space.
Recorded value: 4.7kg
